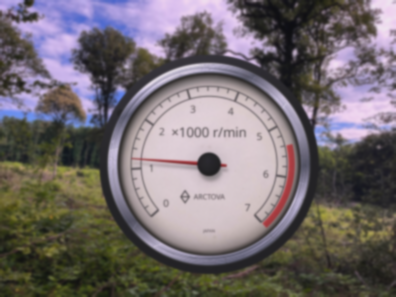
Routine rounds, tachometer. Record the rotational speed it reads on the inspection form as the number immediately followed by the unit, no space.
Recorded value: 1200rpm
